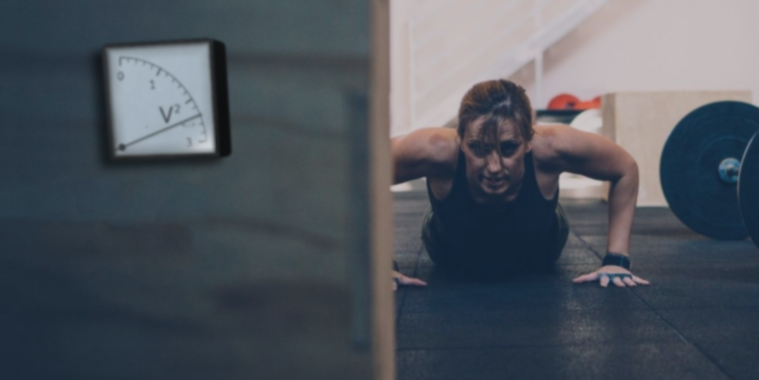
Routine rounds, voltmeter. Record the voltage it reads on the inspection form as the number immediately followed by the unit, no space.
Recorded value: 2.4V
